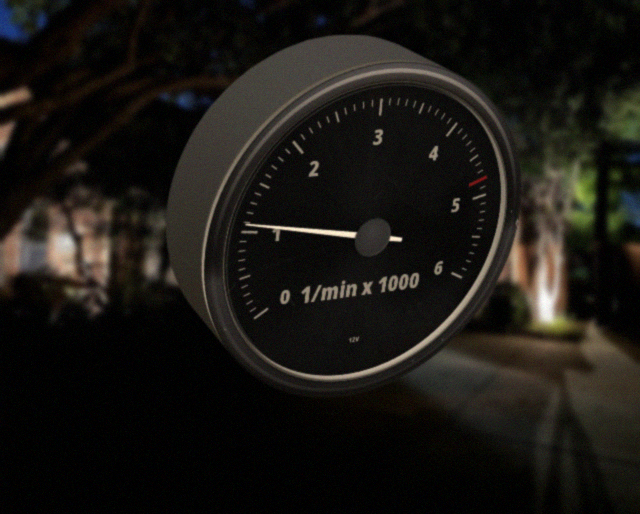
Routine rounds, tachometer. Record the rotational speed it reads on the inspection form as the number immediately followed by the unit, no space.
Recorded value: 1100rpm
